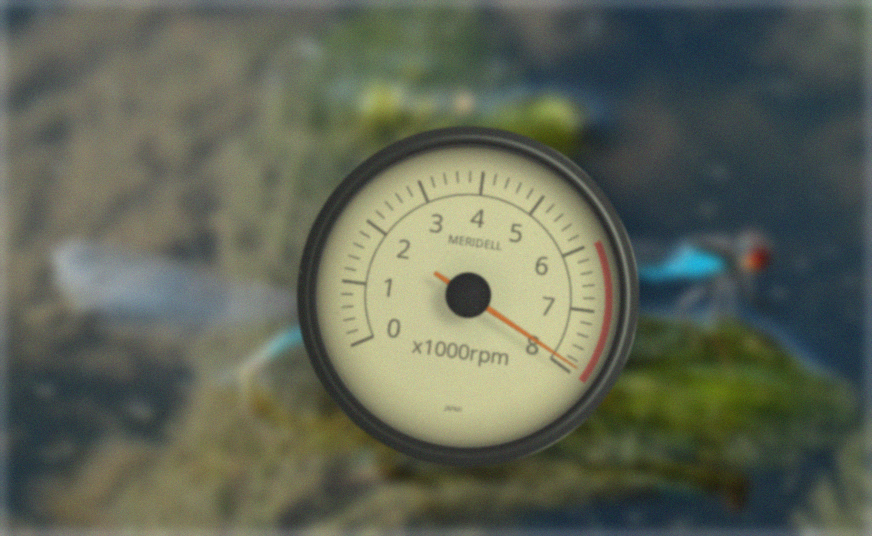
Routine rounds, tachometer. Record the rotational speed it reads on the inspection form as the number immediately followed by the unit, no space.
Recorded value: 7900rpm
